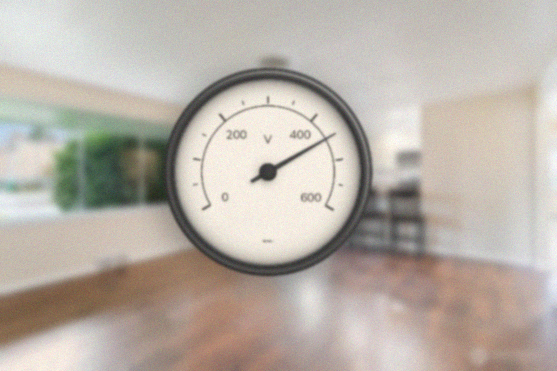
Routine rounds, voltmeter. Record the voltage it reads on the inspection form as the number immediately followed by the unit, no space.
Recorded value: 450V
